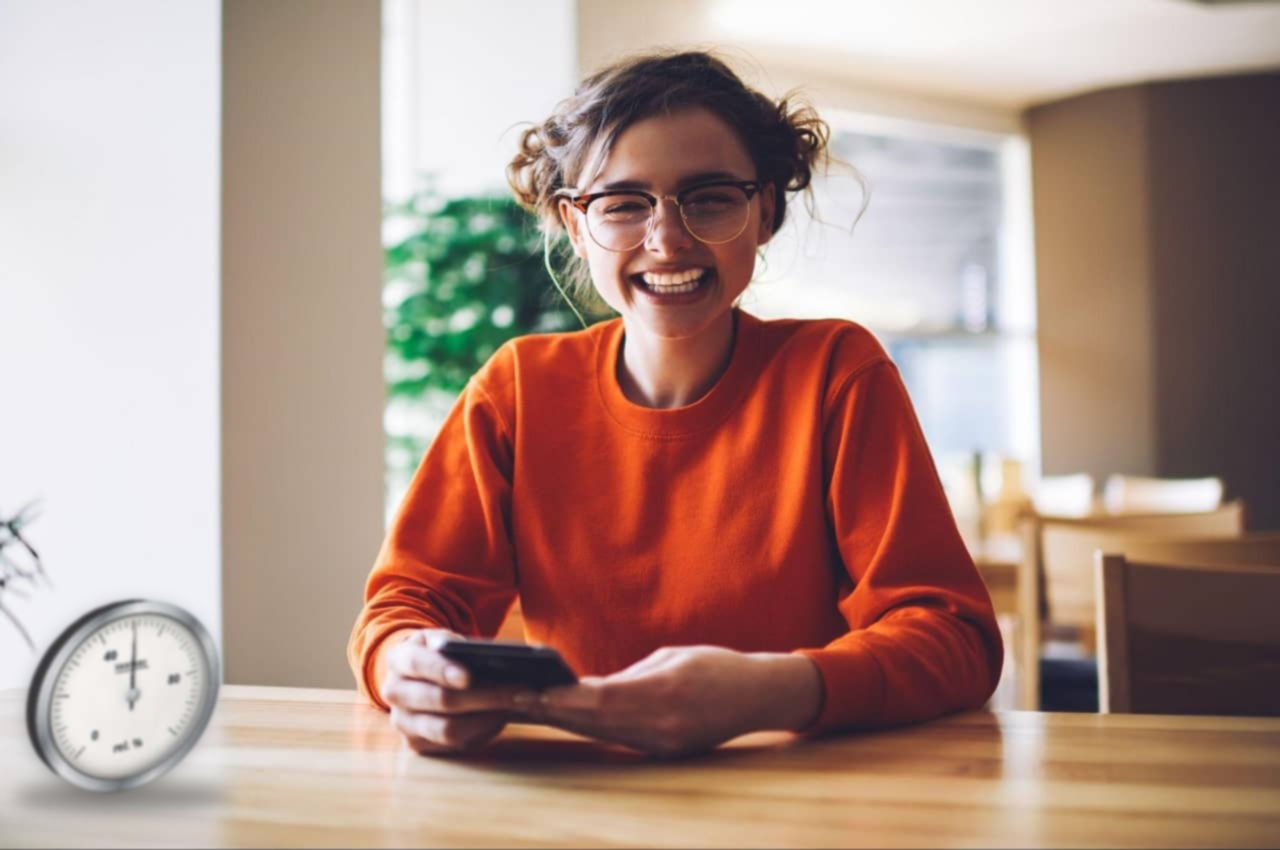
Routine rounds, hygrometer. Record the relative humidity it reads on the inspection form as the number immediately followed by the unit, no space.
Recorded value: 50%
